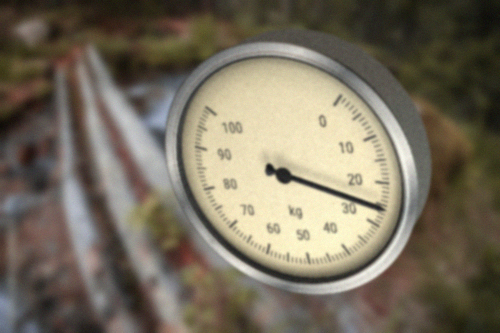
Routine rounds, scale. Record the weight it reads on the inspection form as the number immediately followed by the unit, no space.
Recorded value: 25kg
